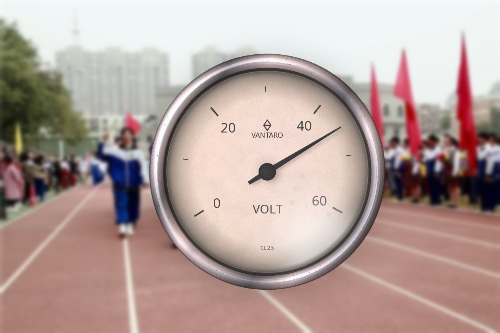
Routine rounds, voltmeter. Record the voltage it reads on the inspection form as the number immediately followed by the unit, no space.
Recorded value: 45V
